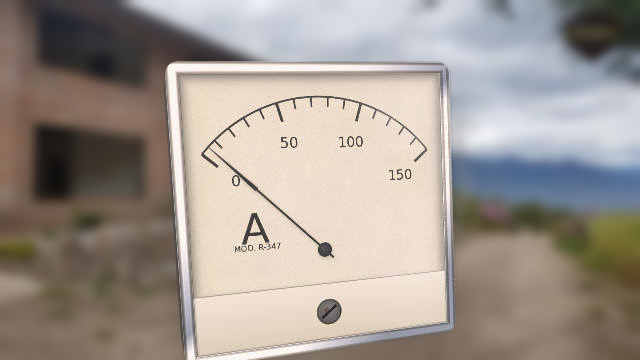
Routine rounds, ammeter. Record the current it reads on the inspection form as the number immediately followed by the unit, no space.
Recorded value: 5A
